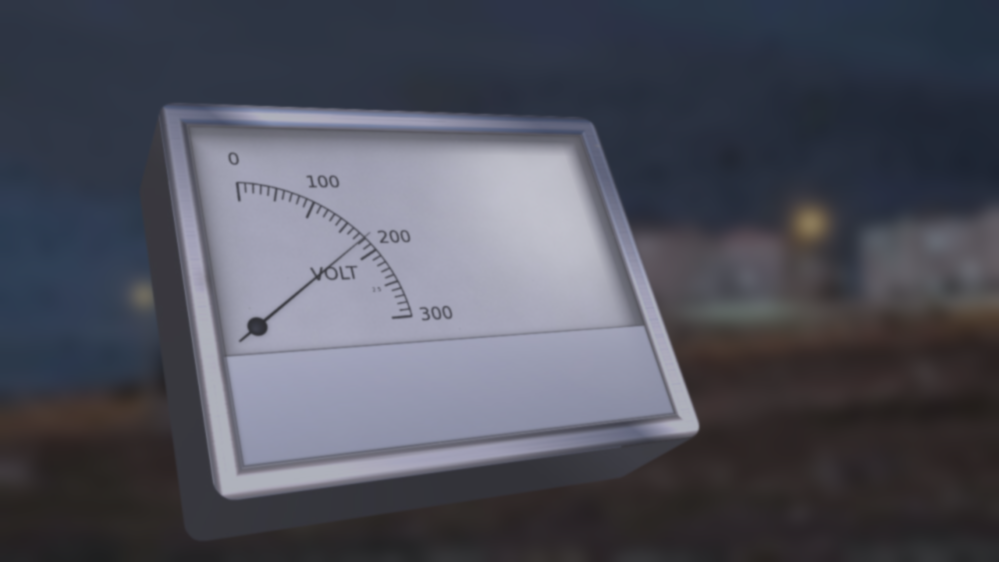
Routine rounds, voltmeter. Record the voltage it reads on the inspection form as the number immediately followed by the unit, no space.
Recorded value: 180V
